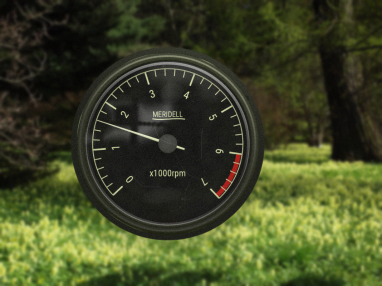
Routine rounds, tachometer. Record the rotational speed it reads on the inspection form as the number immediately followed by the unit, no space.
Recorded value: 1600rpm
